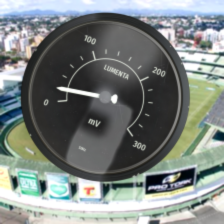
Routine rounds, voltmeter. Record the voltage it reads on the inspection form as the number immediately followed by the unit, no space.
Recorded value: 20mV
